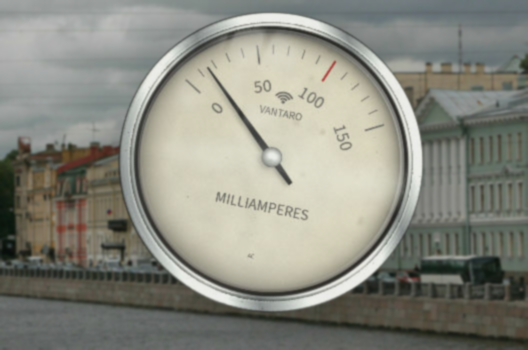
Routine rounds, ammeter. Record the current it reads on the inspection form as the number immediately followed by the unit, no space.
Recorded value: 15mA
